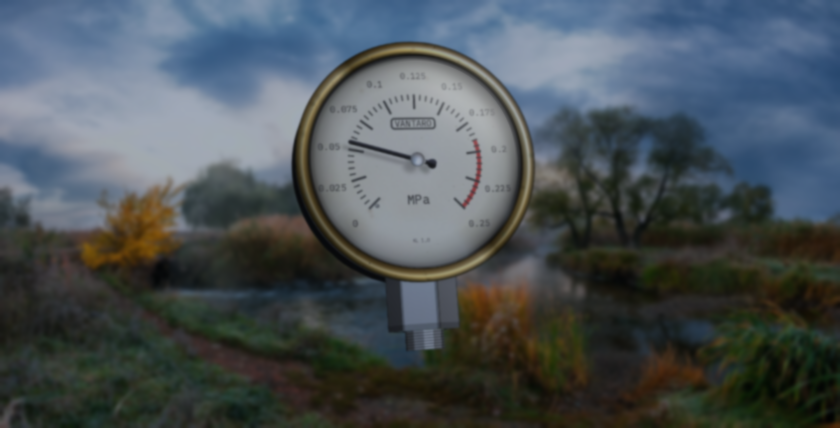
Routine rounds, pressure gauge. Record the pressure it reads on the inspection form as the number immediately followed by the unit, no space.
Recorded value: 0.055MPa
